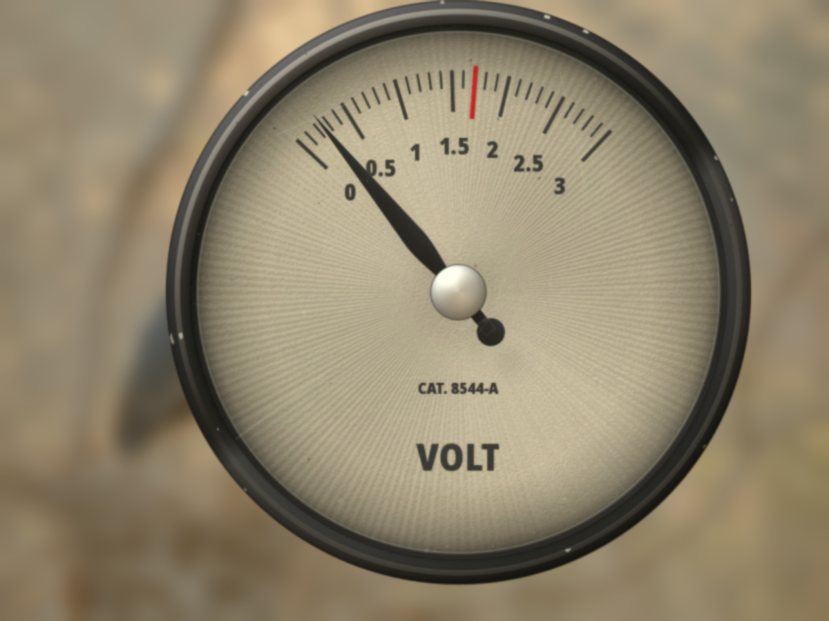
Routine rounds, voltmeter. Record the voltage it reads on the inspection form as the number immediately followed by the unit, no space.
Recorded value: 0.25V
